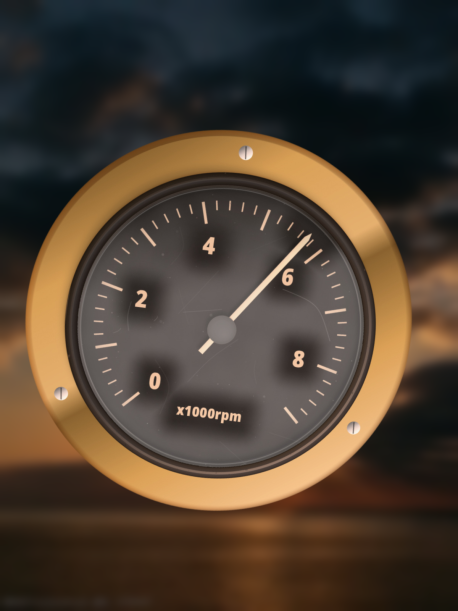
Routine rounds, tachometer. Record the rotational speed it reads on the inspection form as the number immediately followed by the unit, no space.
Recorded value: 5700rpm
